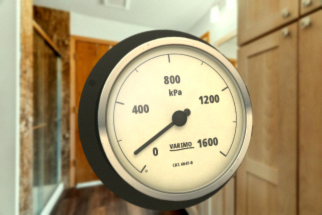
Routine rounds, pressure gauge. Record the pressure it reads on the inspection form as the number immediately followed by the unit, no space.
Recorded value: 100kPa
